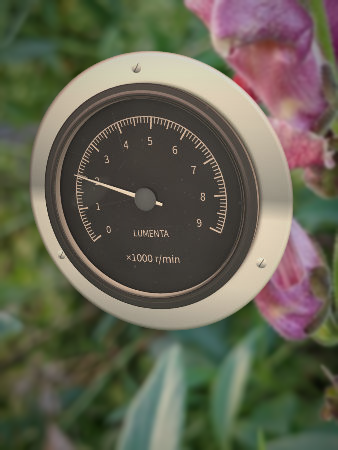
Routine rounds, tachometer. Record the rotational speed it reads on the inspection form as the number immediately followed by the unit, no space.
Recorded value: 2000rpm
